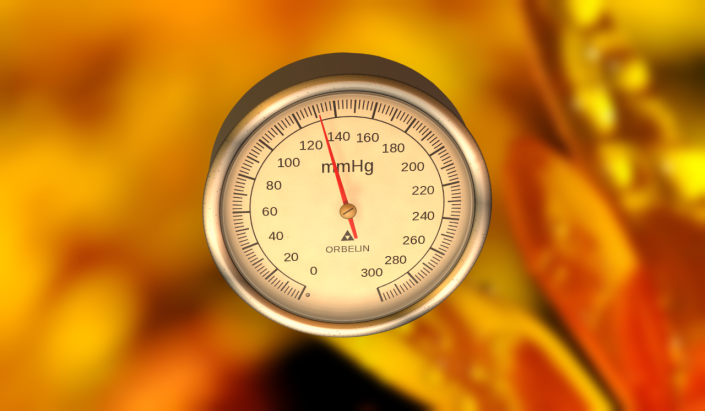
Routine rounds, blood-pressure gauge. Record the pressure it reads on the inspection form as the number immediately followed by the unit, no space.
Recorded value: 132mmHg
